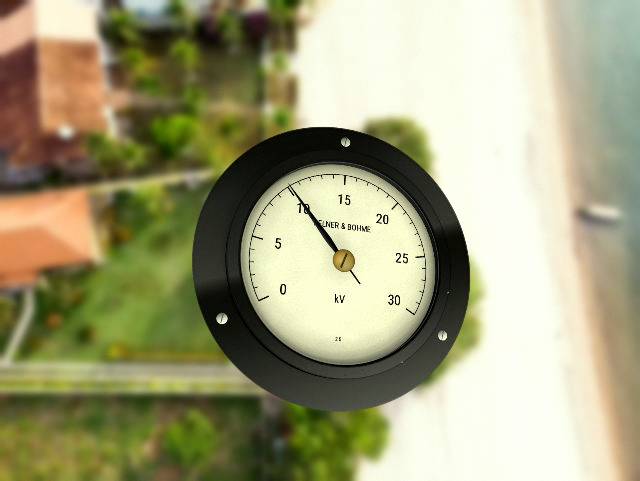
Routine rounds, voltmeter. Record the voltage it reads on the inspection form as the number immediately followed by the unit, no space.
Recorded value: 10kV
